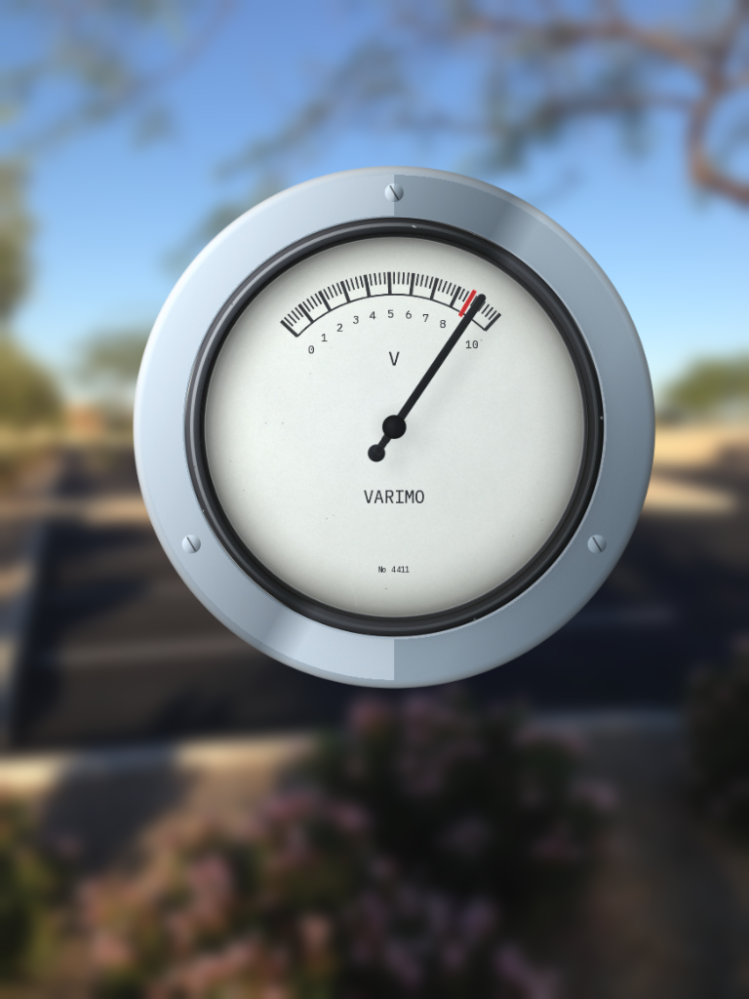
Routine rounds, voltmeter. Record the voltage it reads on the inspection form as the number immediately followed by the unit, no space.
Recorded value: 9V
